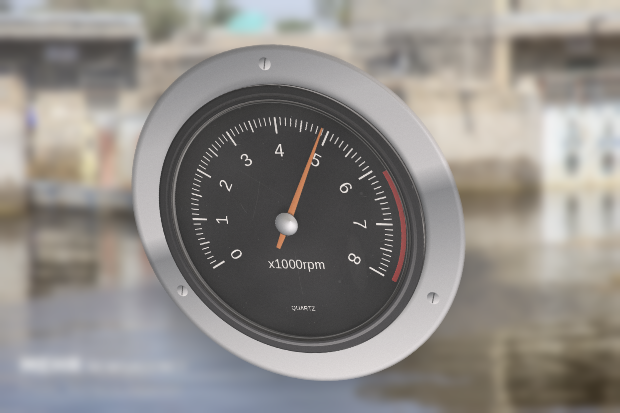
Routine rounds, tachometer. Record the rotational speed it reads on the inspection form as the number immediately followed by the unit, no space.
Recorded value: 4900rpm
